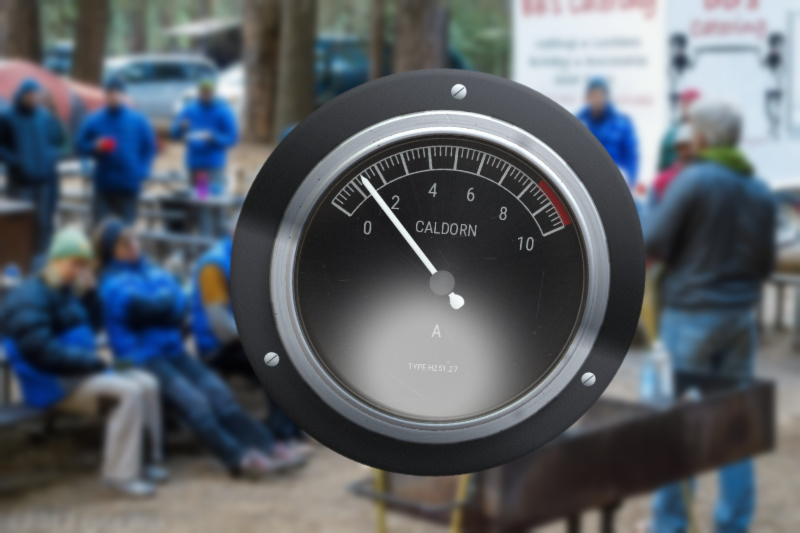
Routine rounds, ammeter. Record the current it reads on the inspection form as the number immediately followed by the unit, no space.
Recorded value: 1.4A
